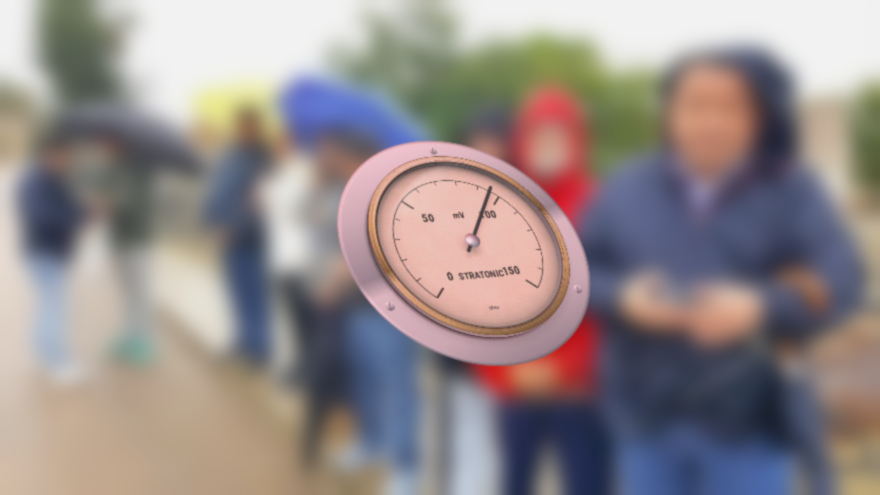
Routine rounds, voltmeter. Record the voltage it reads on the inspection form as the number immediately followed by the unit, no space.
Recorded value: 95mV
